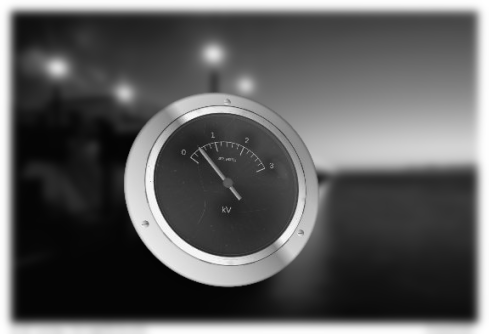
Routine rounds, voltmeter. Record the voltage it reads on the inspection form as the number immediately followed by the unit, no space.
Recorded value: 0.4kV
